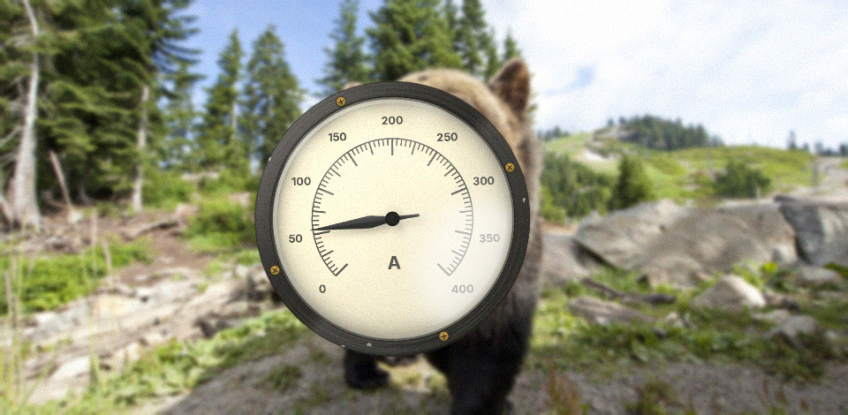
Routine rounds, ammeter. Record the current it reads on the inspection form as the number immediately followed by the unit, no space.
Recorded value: 55A
